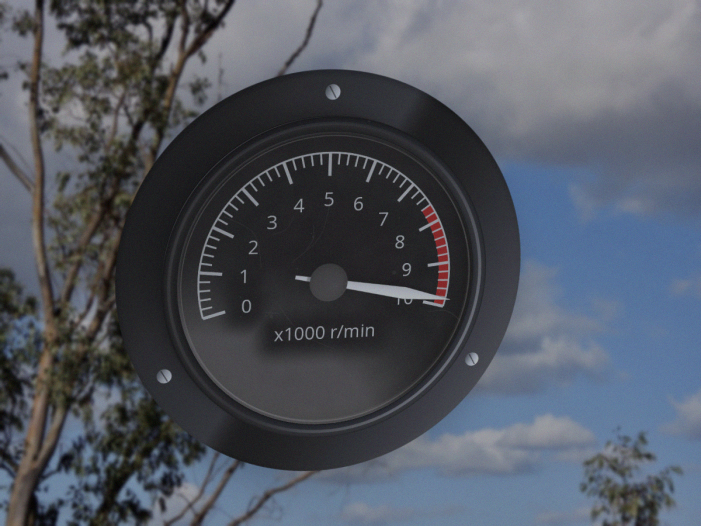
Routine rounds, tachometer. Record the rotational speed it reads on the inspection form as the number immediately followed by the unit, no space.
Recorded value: 9800rpm
